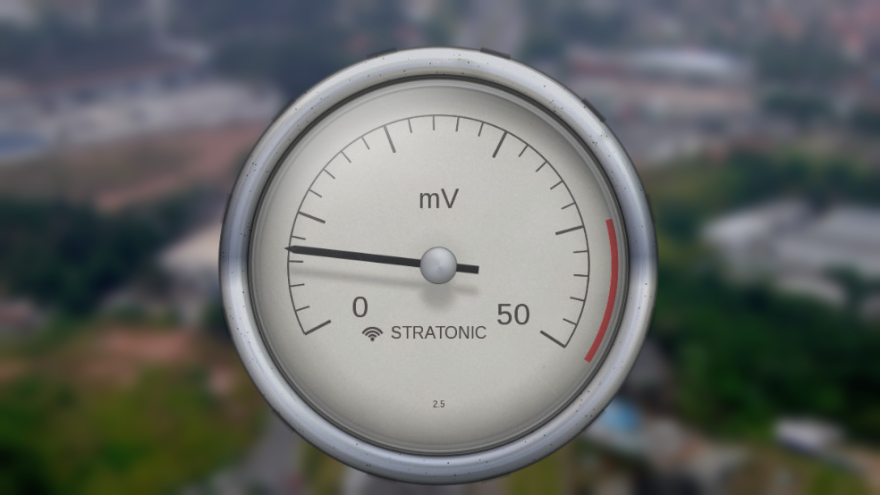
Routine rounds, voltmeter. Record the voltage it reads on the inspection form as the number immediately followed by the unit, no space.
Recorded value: 7mV
